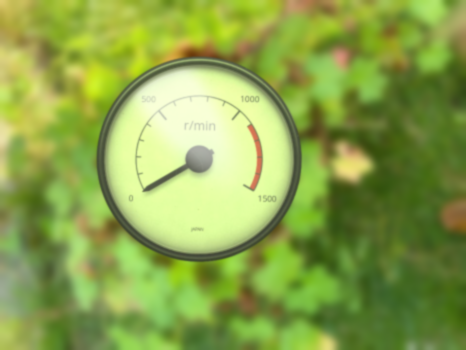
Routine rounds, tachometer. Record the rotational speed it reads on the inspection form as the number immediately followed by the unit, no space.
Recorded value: 0rpm
